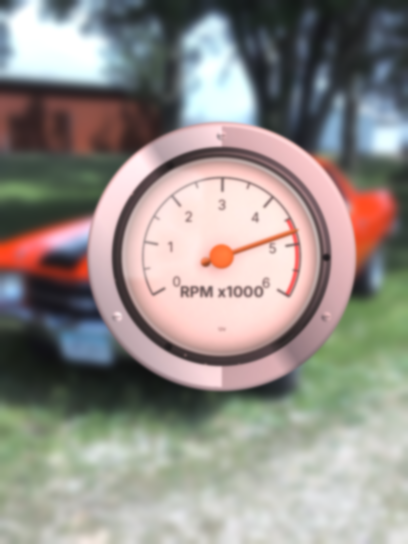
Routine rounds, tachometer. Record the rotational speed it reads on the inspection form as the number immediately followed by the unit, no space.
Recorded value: 4750rpm
